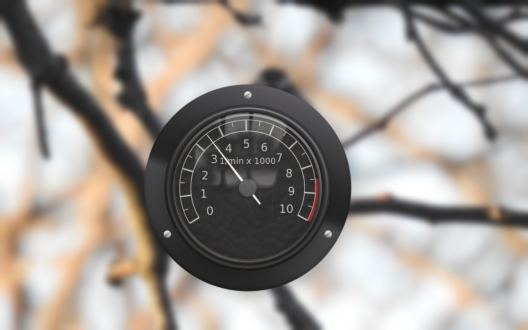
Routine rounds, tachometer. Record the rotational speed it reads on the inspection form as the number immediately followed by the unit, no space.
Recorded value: 3500rpm
